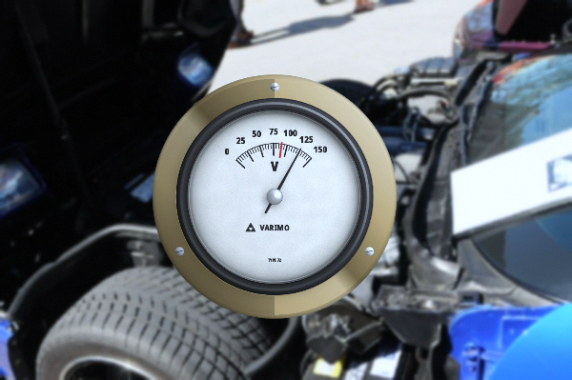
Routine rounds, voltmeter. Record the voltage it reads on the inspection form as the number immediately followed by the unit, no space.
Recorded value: 125V
